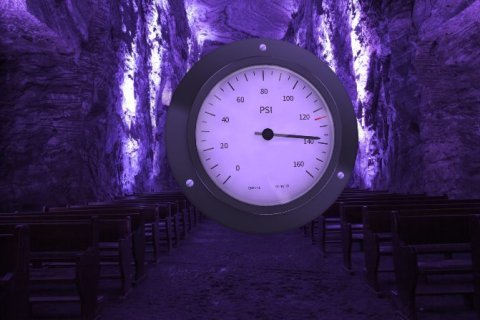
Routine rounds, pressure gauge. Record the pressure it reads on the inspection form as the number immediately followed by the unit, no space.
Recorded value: 137.5psi
